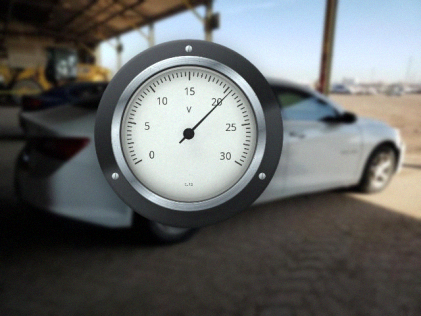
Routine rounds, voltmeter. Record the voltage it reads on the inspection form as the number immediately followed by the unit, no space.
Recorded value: 20.5V
